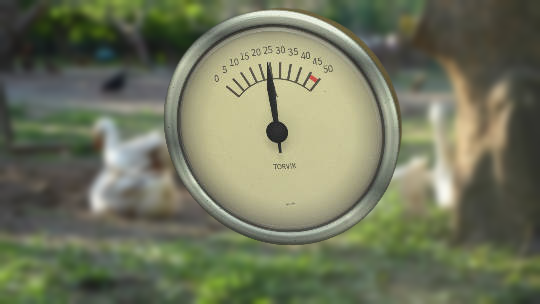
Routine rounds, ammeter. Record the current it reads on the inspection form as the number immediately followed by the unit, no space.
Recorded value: 25A
